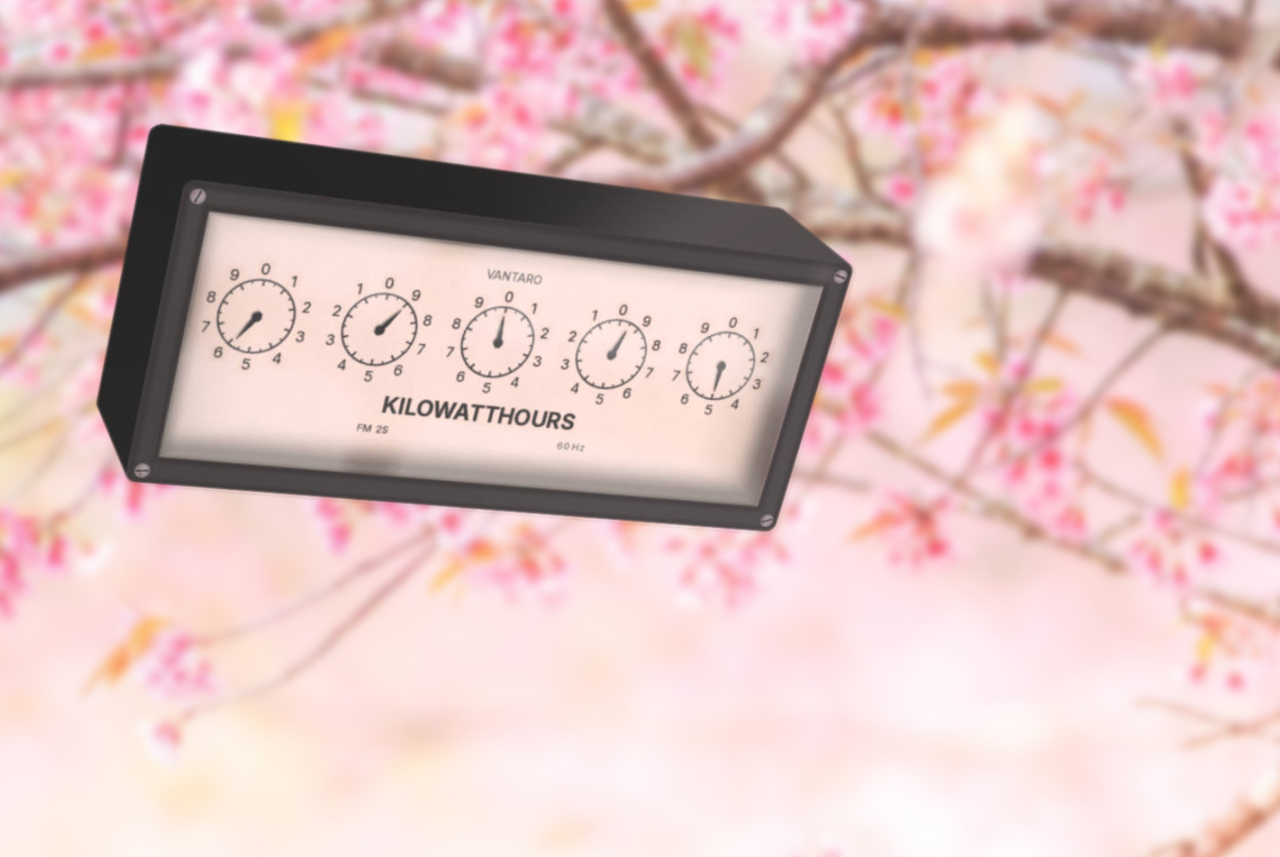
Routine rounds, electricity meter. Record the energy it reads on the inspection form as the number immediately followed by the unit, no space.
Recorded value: 58995kWh
